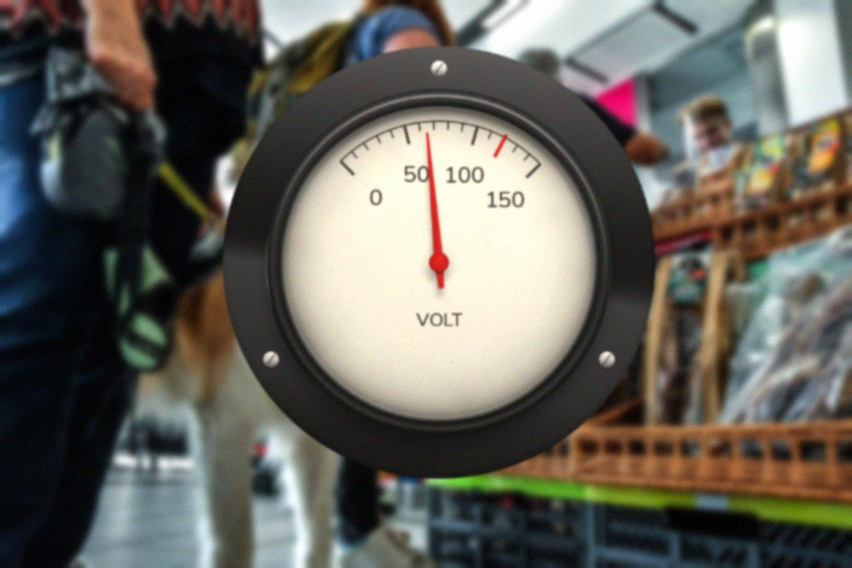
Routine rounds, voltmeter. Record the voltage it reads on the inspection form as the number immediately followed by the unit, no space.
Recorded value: 65V
